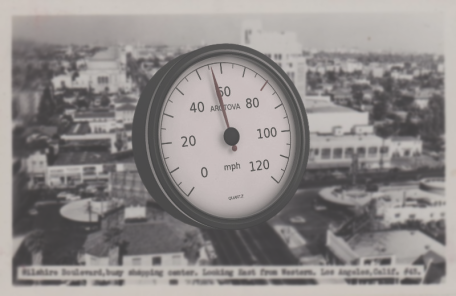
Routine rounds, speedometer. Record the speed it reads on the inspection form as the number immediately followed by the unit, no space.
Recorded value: 55mph
